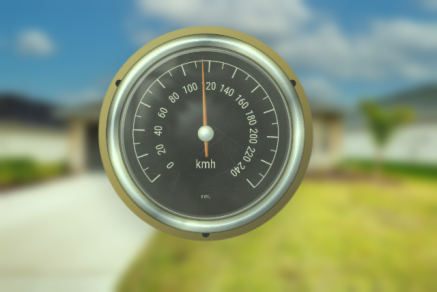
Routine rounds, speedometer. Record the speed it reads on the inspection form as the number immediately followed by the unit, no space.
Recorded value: 115km/h
